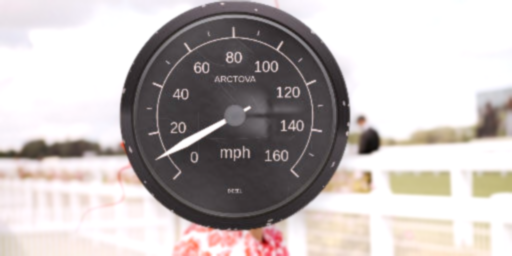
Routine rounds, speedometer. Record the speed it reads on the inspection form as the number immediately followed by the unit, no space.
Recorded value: 10mph
